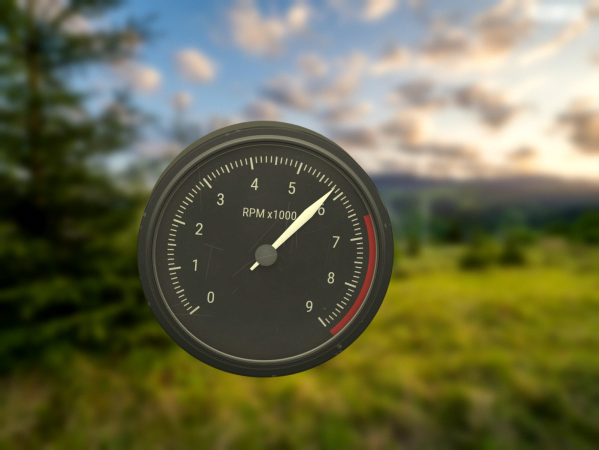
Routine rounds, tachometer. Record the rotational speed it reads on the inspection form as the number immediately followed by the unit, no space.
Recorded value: 5800rpm
